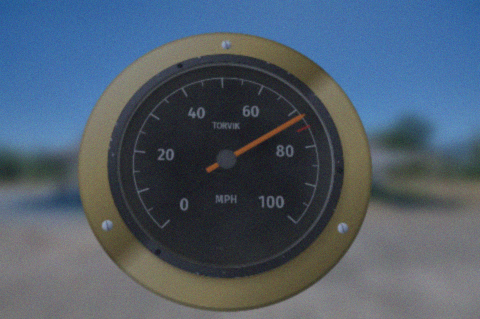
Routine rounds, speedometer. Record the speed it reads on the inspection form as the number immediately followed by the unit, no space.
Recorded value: 72.5mph
